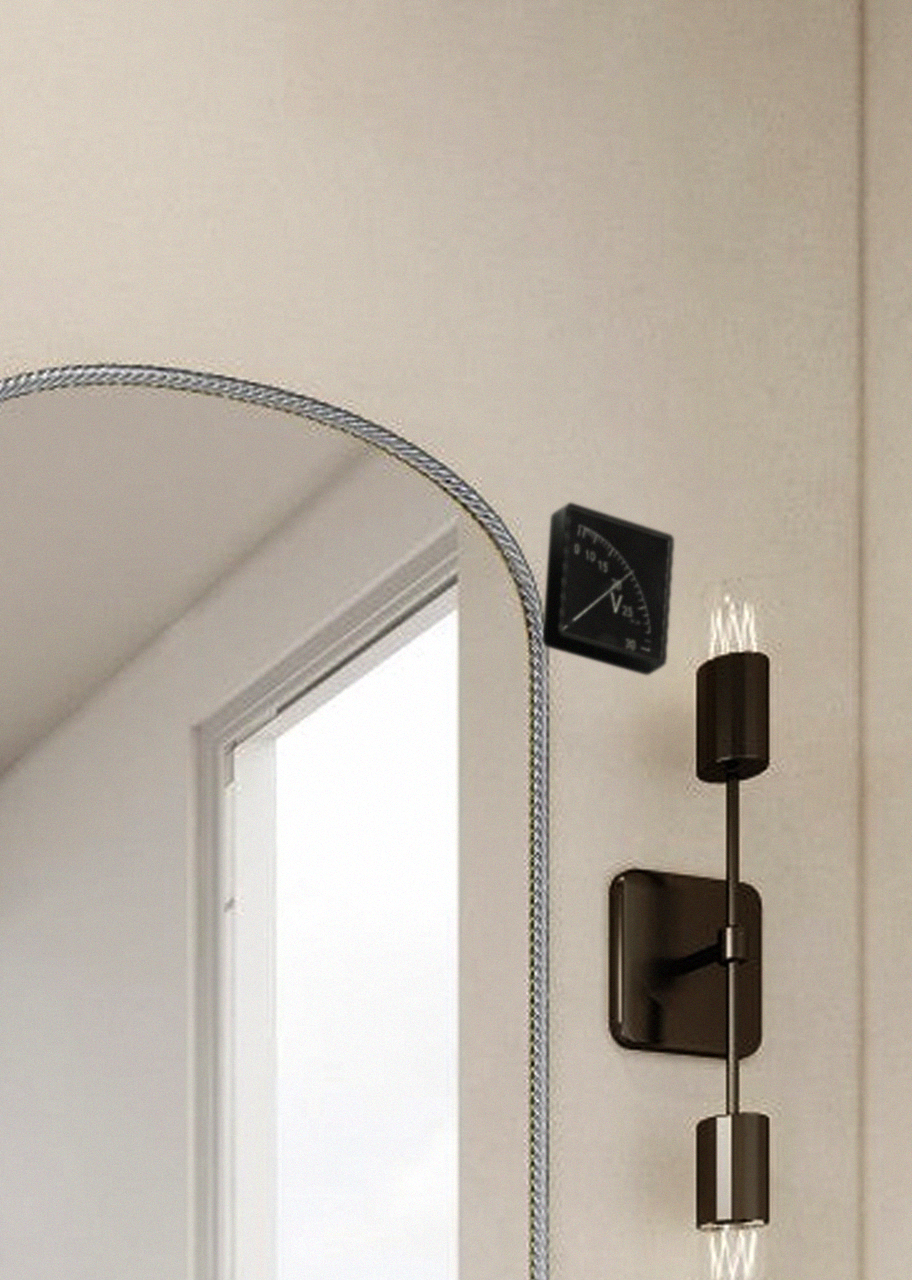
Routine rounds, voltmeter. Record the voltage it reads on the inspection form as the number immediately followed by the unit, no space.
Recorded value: 20V
